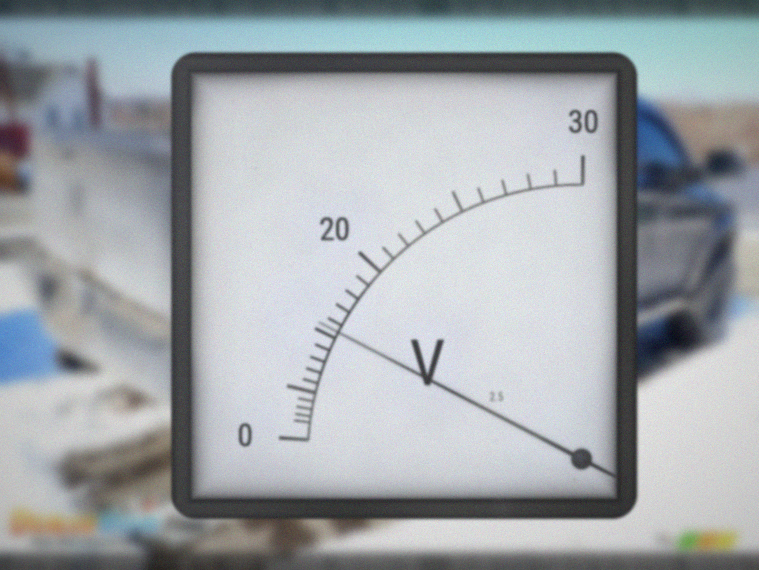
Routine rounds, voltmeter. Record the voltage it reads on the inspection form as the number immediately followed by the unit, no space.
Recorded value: 15.5V
